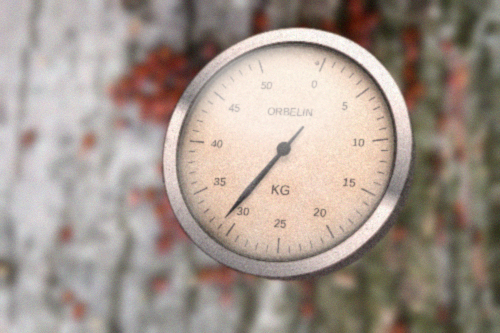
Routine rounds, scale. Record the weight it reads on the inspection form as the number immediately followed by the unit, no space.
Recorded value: 31kg
